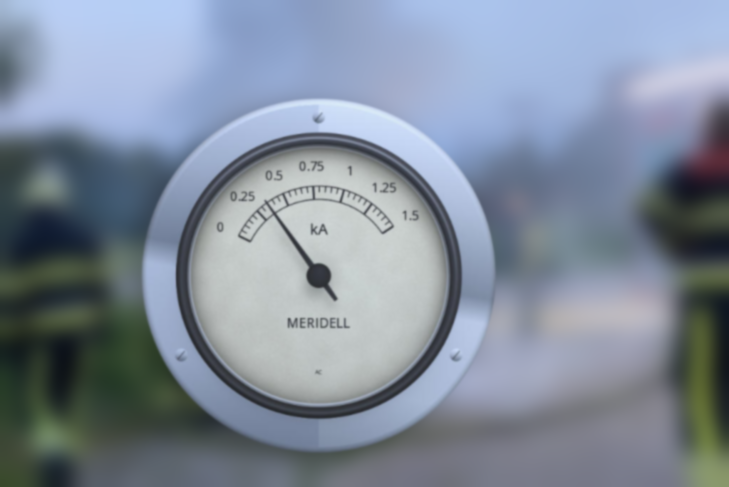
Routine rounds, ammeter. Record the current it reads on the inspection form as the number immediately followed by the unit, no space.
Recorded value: 0.35kA
